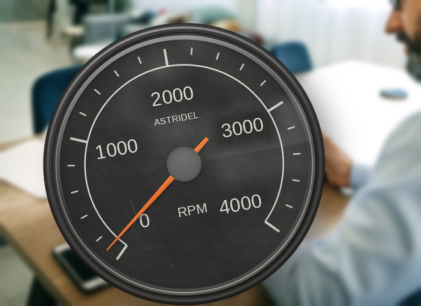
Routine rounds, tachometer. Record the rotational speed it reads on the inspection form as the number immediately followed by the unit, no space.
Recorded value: 100rpm
